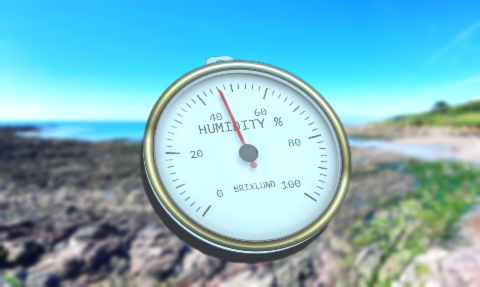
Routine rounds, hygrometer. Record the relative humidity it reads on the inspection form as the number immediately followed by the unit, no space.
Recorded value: 46%
